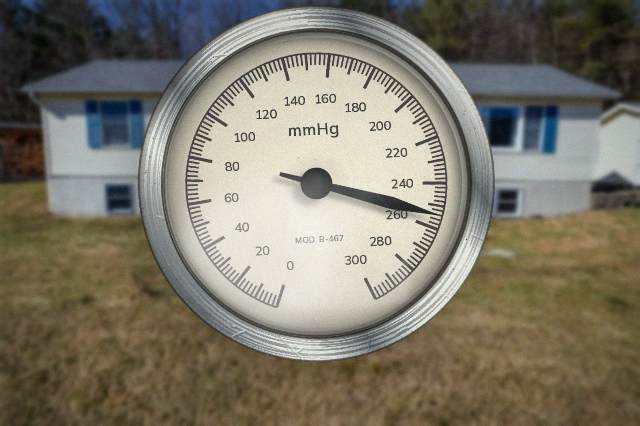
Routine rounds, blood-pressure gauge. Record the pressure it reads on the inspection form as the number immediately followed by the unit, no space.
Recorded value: 254mmHg
